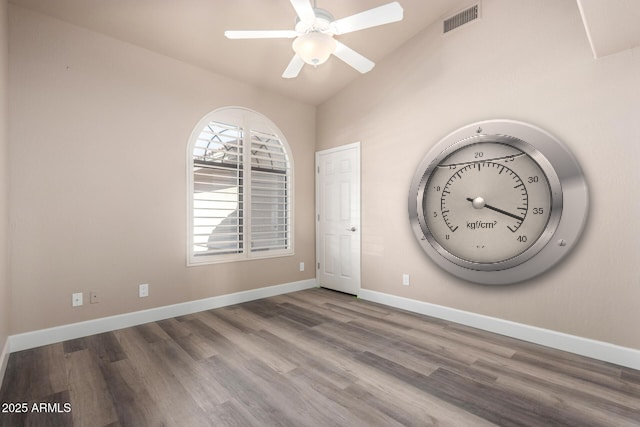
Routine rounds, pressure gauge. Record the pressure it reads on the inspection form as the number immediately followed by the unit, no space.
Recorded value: 37kg/cm²
